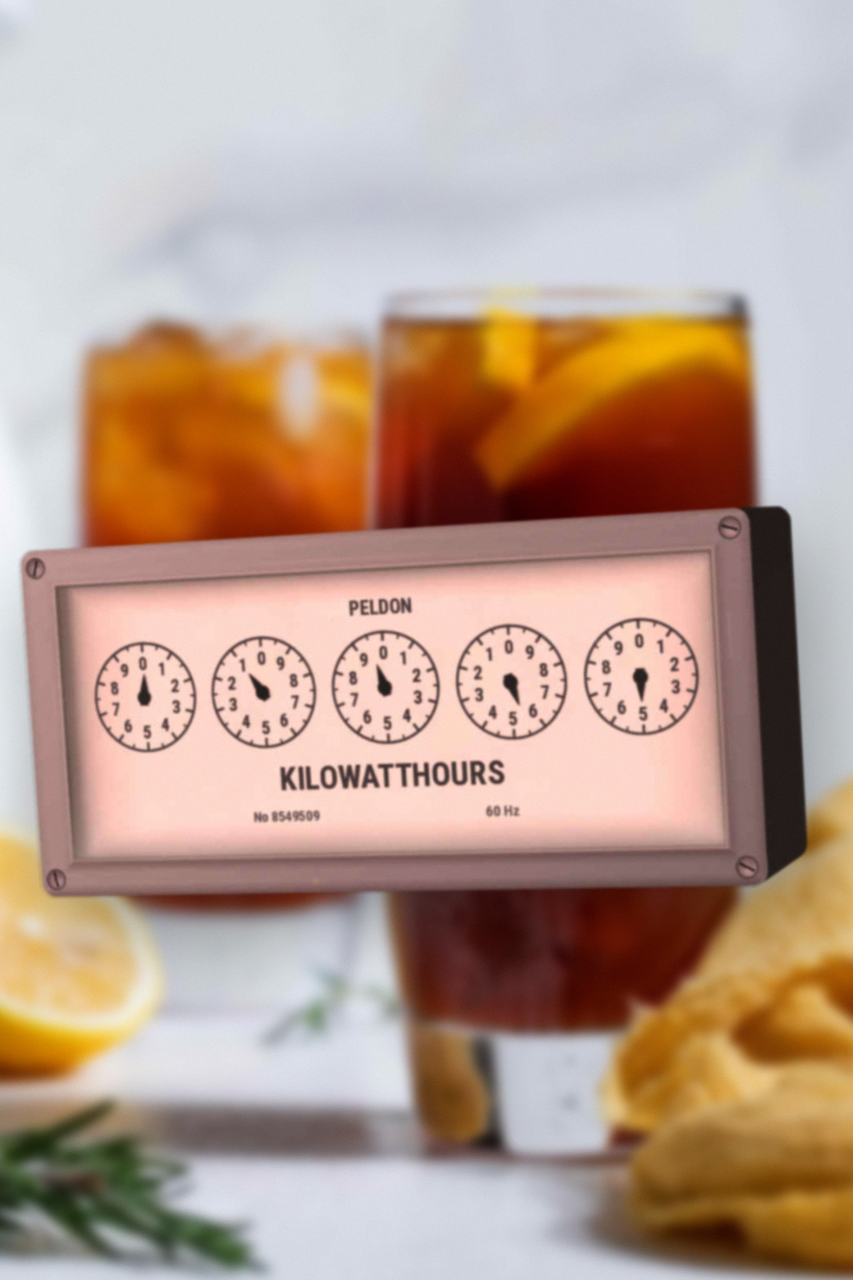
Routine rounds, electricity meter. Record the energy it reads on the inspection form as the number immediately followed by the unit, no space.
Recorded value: 955kWh
